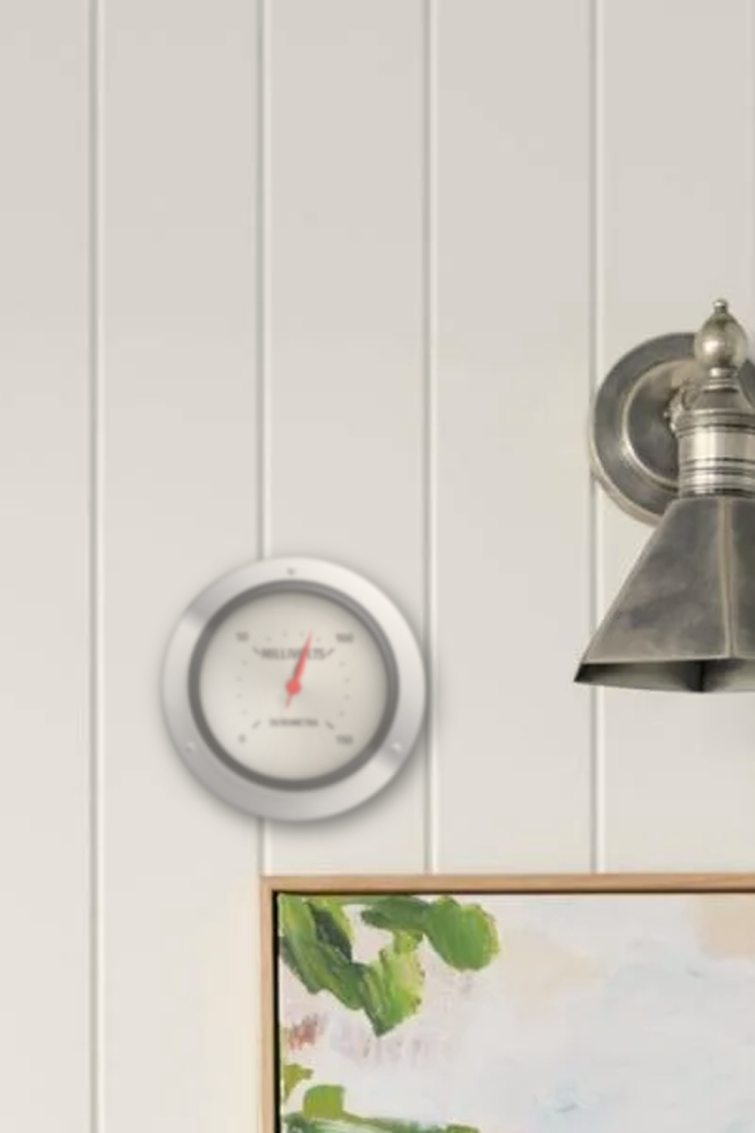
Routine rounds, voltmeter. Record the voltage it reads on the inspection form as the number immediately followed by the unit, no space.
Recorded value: 85mV
